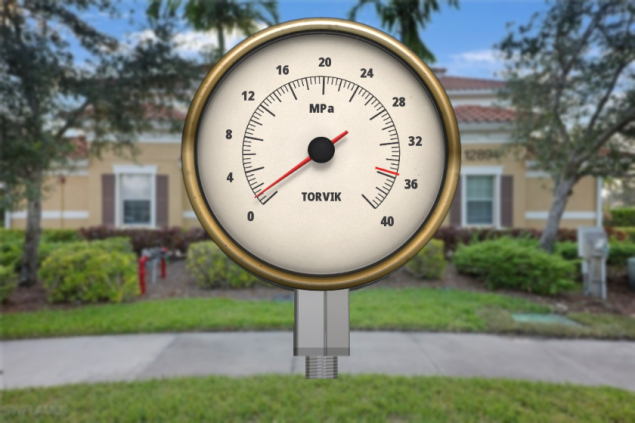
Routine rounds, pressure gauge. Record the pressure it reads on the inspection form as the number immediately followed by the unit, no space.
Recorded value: 1MPa
